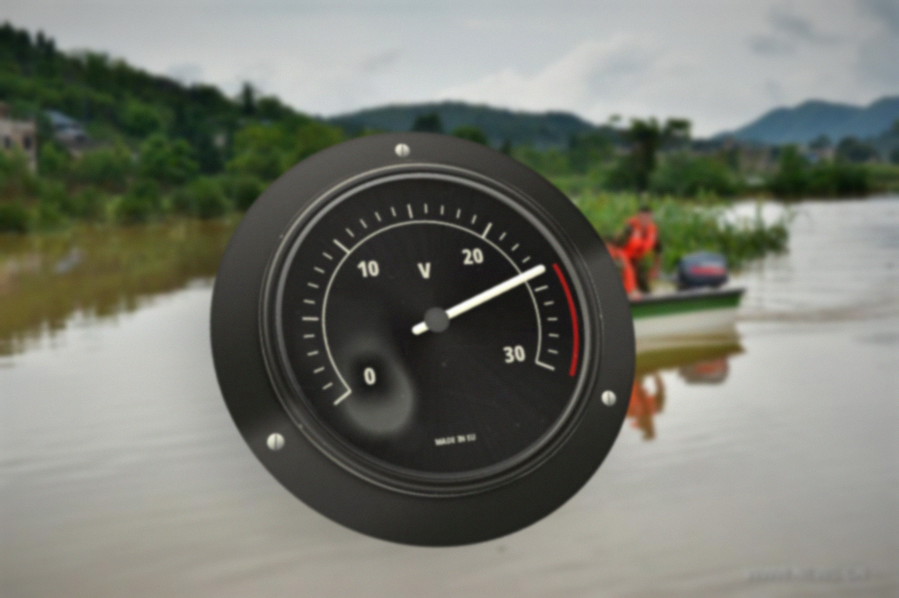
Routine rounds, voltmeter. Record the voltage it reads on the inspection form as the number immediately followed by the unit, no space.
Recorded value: 24V
